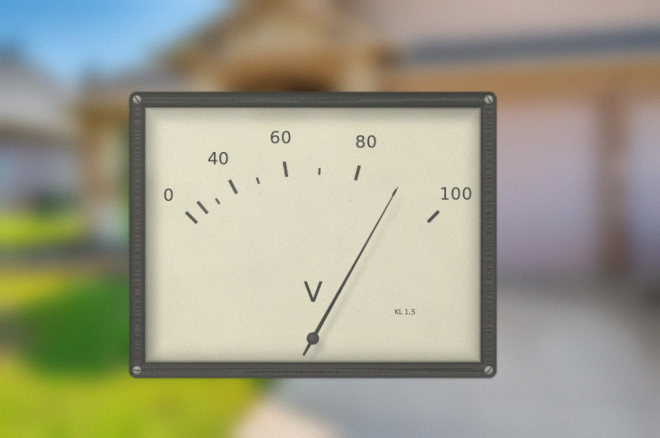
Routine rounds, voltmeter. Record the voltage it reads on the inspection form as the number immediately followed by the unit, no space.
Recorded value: 90V
